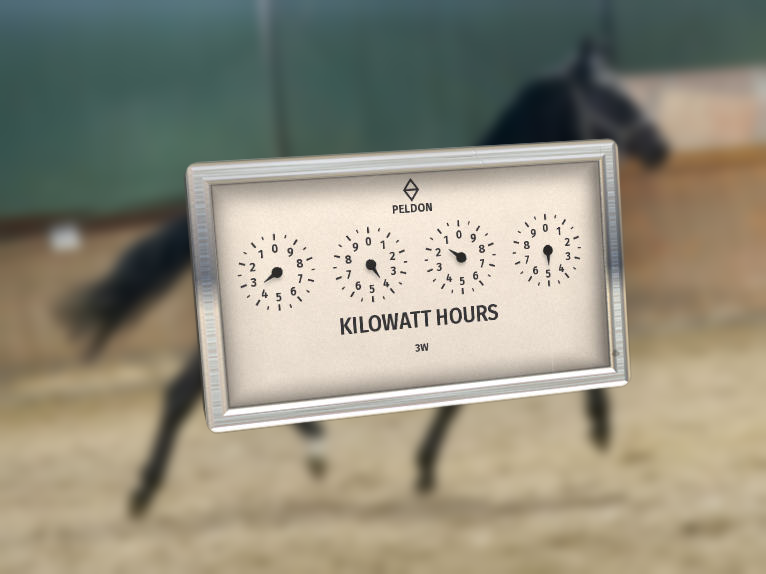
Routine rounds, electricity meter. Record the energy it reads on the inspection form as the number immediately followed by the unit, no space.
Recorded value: 3415kWh
